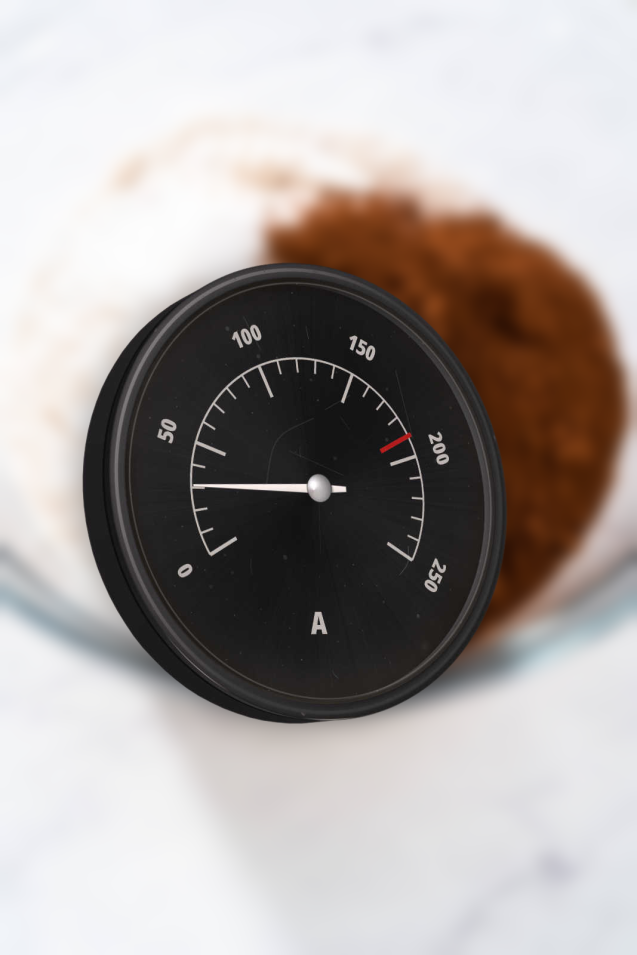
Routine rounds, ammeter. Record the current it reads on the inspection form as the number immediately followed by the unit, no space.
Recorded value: 30A
